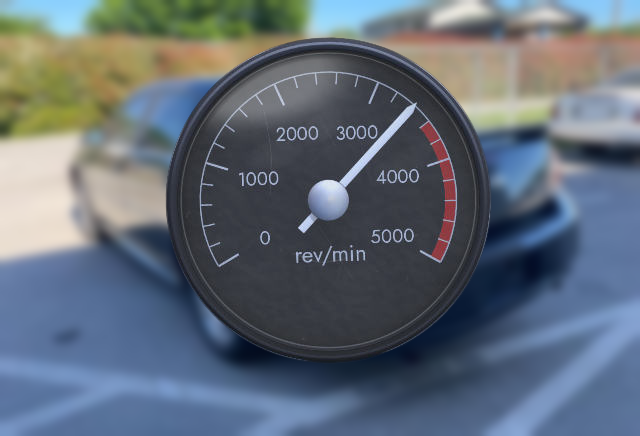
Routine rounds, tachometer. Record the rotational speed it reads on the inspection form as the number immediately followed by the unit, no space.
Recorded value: 3400rpm
